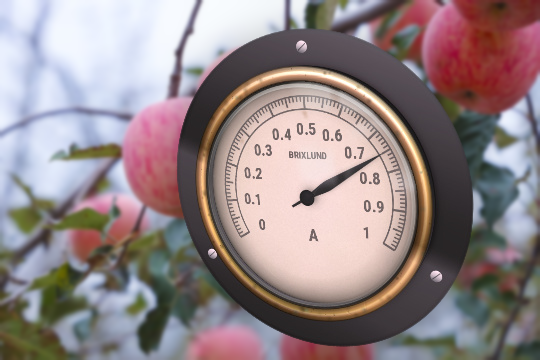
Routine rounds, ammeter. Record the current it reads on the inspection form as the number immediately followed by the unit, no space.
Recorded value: 0.75A
